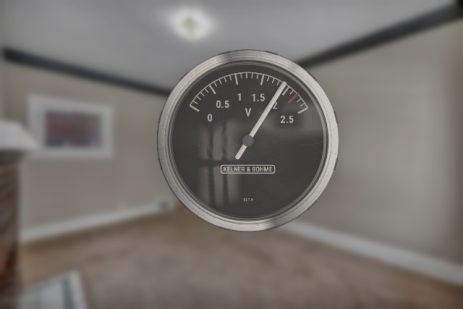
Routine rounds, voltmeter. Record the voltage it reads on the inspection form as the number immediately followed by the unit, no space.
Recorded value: 1.9V
